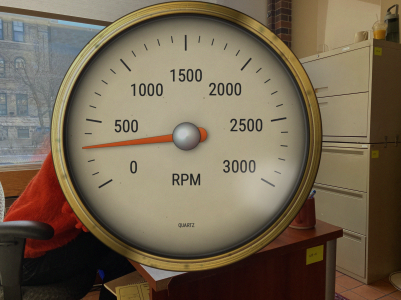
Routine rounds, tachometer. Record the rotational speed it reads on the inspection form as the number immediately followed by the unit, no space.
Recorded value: 300rpm
